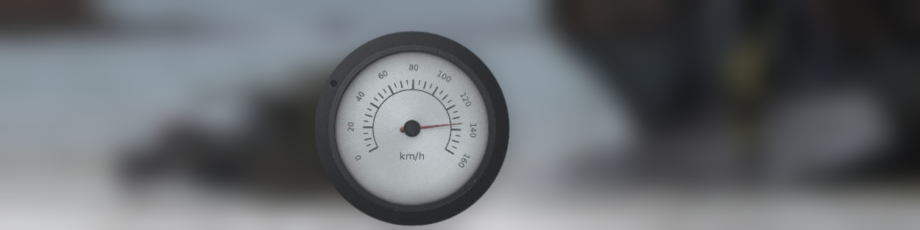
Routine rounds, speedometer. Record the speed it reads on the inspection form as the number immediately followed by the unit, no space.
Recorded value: 135km/h
